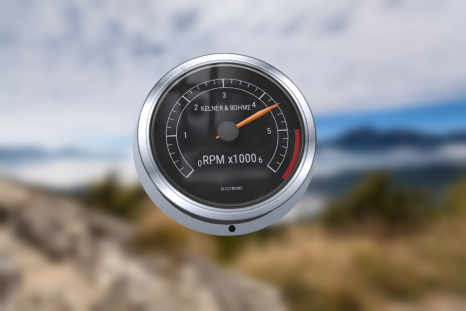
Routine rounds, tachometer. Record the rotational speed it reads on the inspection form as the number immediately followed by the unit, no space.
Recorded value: 4400rpm
